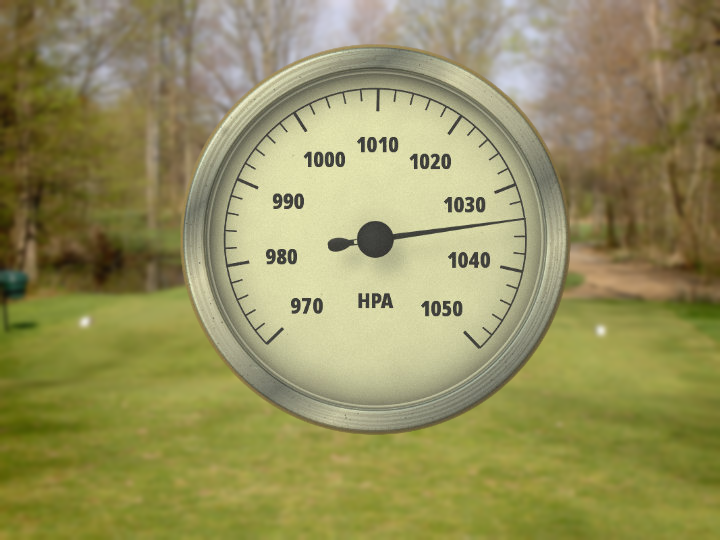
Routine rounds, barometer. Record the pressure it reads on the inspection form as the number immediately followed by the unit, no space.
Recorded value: 1034hPa
